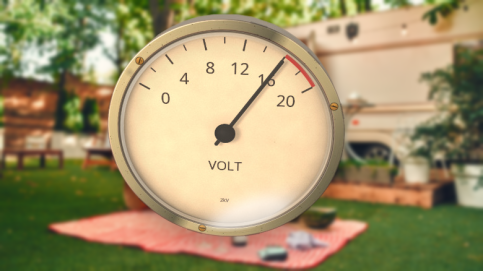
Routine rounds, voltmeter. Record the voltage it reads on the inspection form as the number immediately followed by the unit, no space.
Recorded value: 16V
